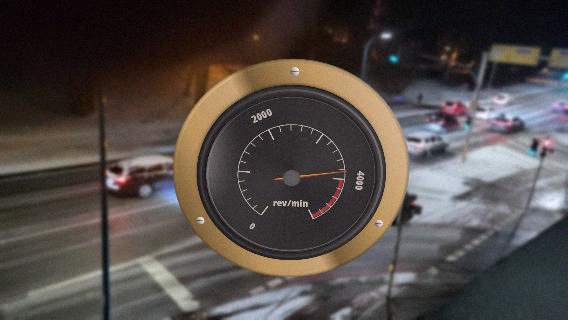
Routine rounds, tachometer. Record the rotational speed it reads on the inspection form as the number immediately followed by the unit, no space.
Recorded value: 3800rpm
